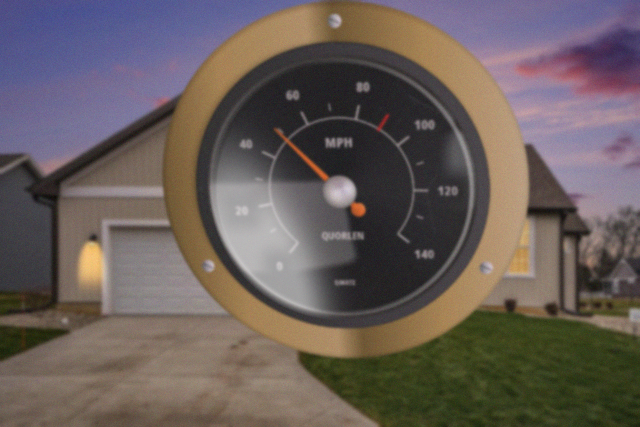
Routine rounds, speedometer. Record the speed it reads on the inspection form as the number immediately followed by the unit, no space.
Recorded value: 50mph
